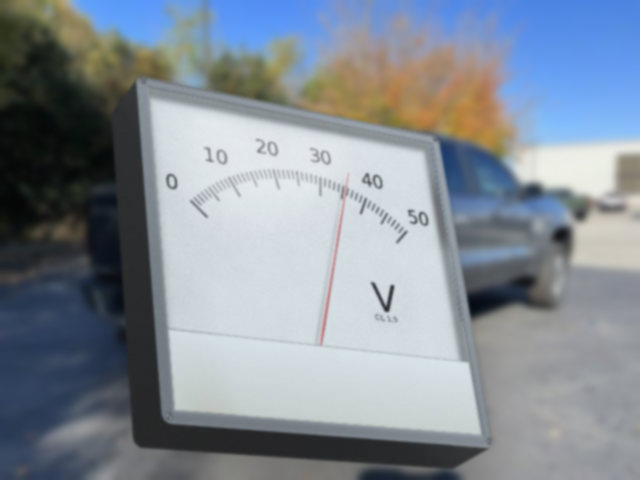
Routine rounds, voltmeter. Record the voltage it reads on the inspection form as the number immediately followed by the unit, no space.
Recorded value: 35V
